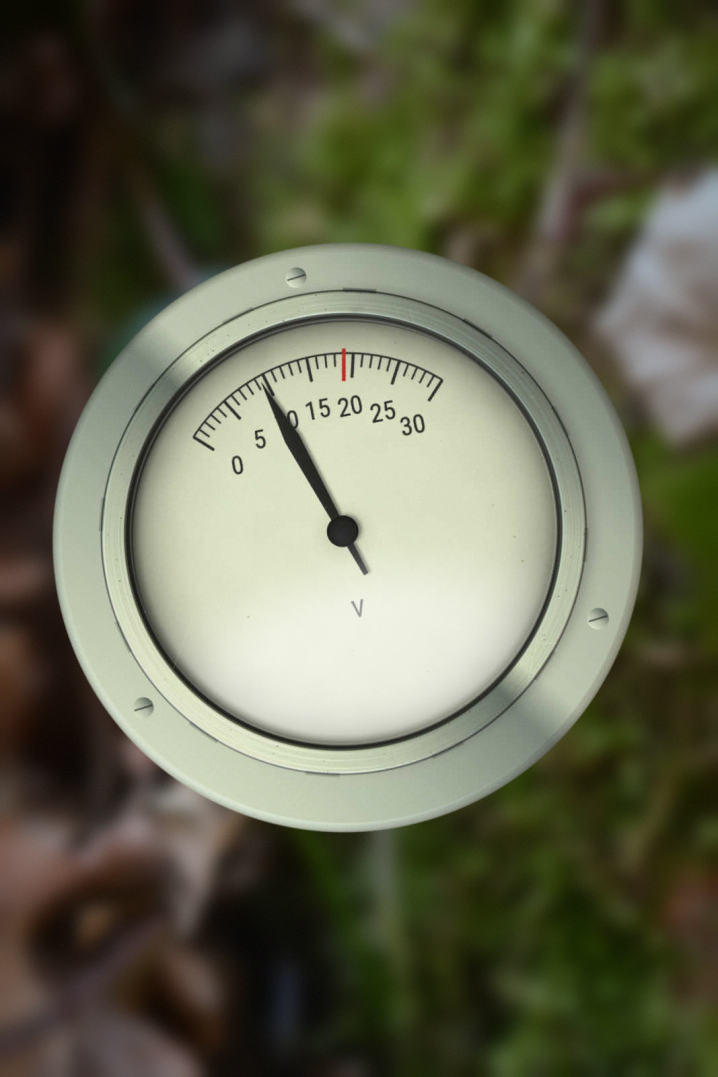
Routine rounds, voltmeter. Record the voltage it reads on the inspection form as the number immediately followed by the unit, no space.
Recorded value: 9.5V
